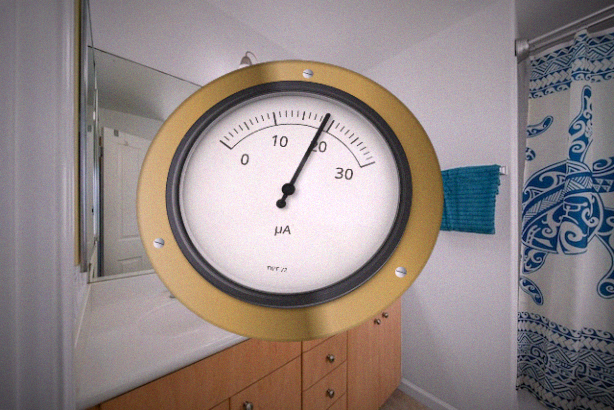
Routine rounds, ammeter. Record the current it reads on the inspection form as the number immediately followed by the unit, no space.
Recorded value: 19µA
